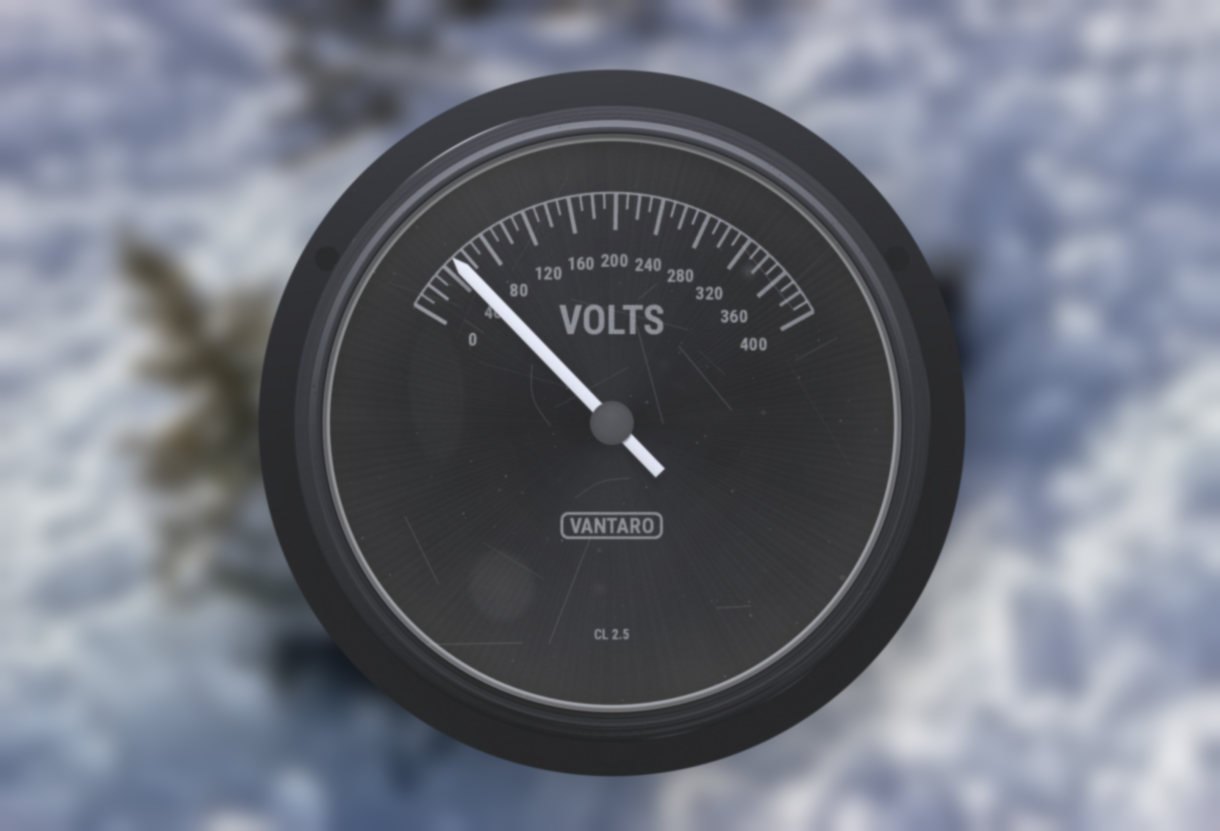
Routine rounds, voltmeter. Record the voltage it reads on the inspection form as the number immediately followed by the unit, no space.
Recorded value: 50V
